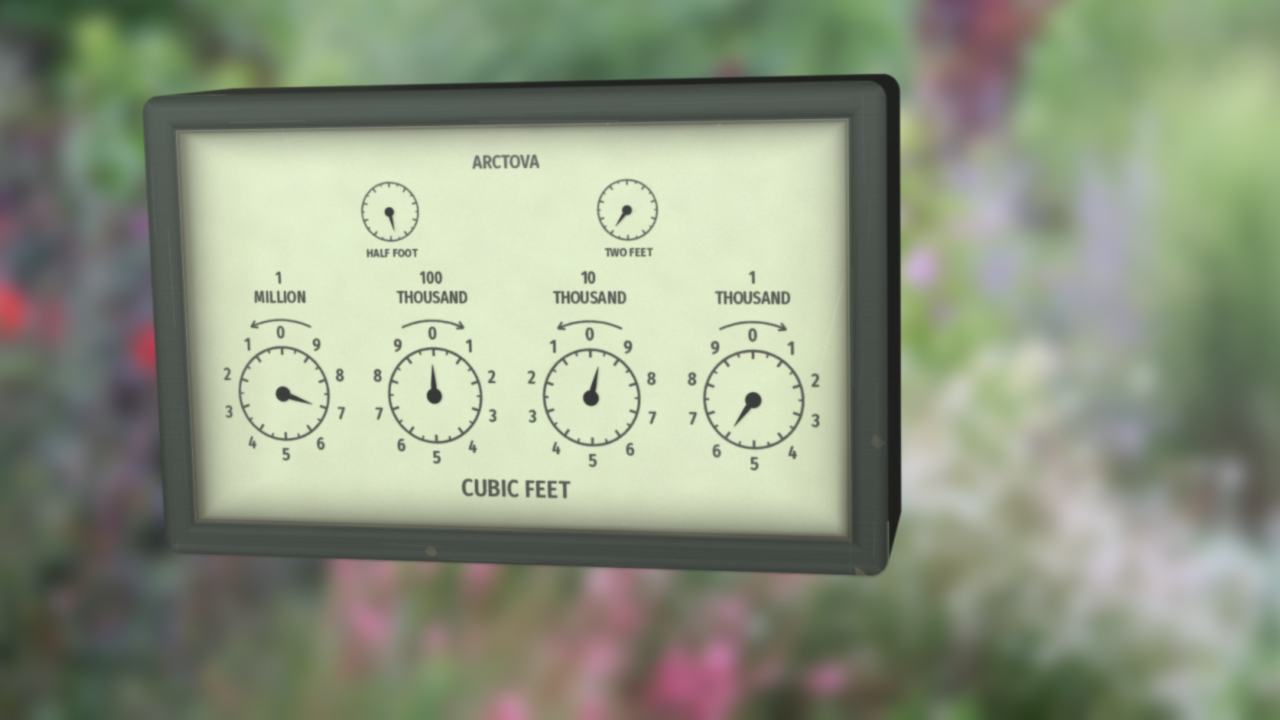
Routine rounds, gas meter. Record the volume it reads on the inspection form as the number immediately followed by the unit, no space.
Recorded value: 699600ft³
